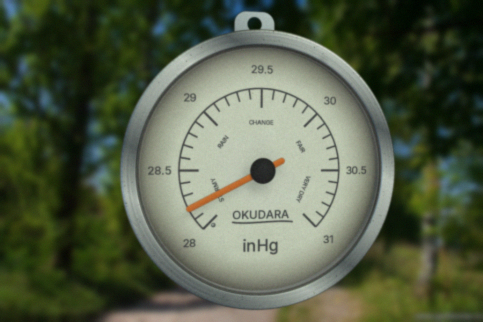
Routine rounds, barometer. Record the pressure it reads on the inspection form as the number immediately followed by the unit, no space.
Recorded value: 28.2inHg
